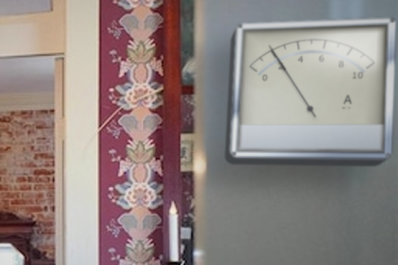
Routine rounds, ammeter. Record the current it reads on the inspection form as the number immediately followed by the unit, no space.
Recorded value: 2A
